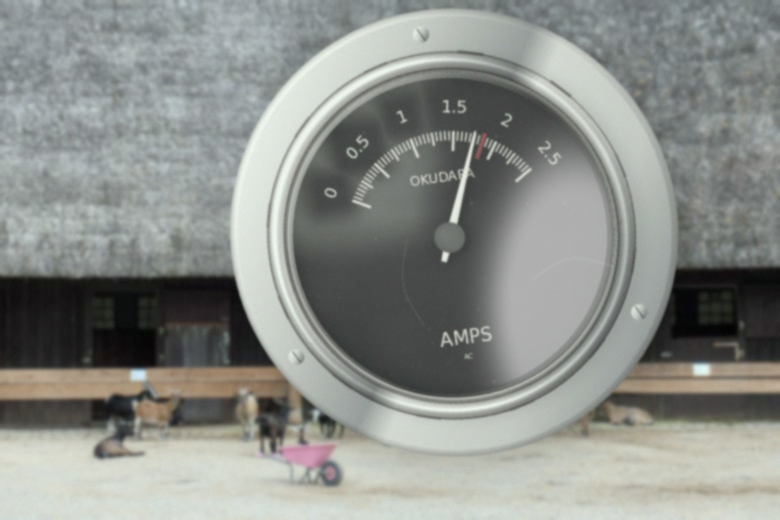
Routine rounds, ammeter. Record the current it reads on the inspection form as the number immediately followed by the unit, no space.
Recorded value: 1.75A
